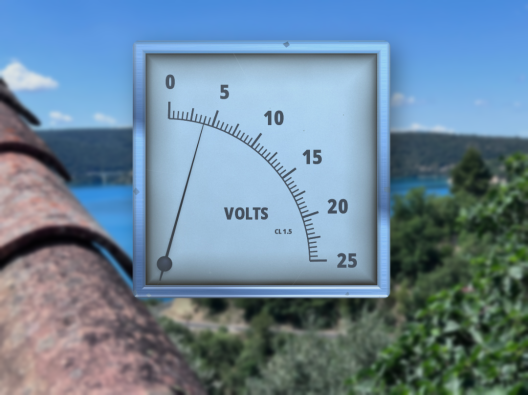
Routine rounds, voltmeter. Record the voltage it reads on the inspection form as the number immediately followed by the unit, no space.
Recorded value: 4V
